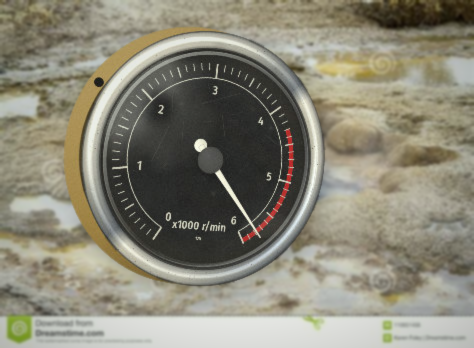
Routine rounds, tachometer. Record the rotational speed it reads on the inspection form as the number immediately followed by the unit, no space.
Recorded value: 5800rpm
